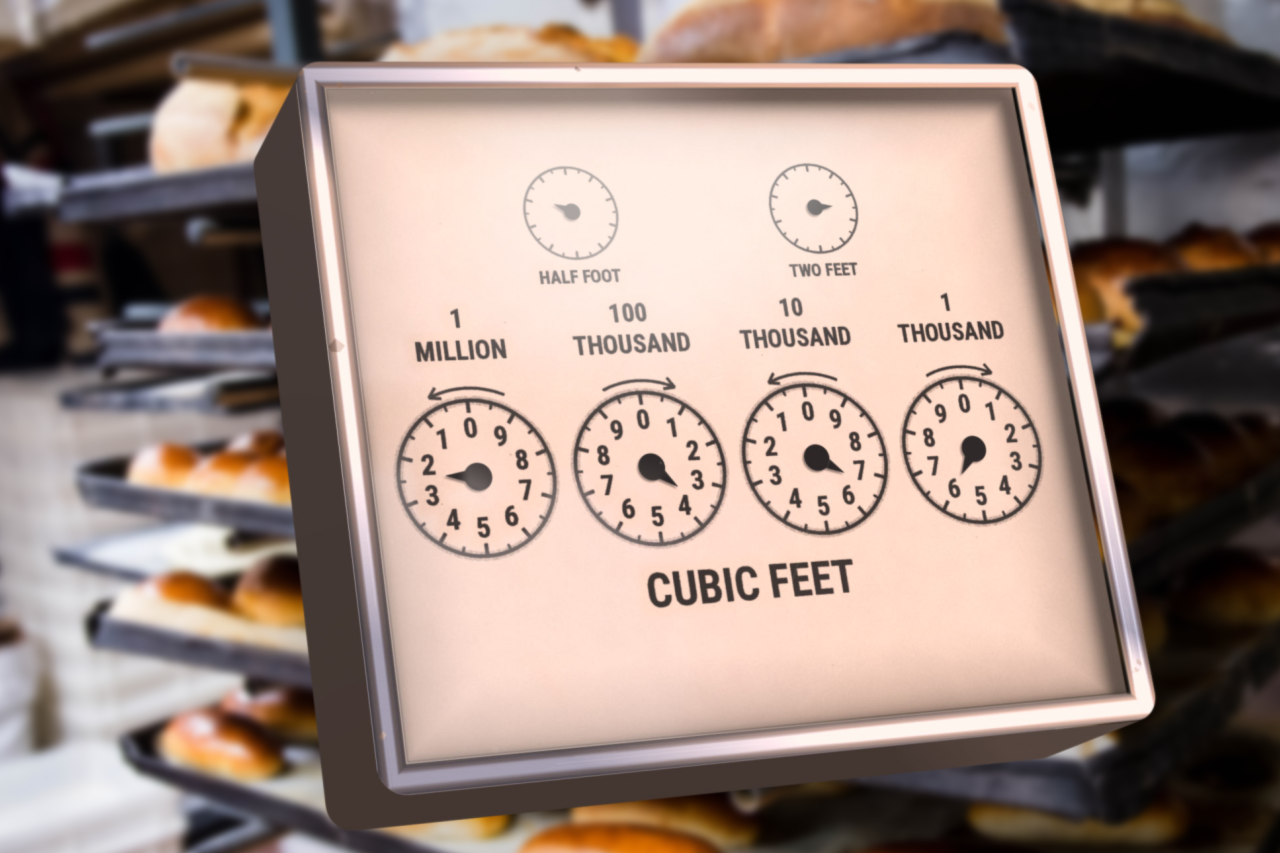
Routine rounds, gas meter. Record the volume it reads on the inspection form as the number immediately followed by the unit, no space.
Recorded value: 236600ft³
